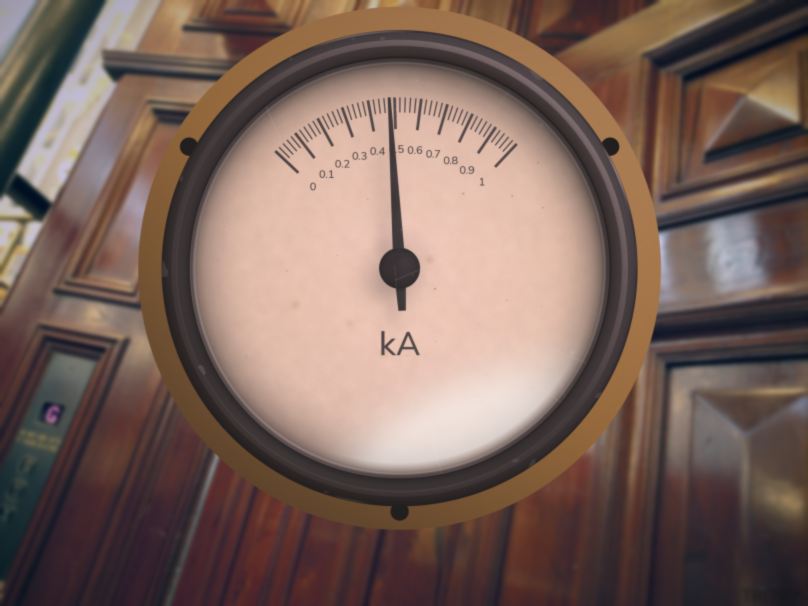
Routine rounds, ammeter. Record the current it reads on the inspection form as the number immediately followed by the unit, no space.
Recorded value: 0.48kA
